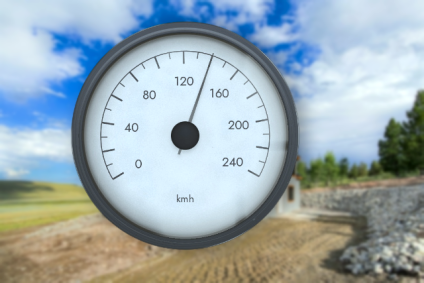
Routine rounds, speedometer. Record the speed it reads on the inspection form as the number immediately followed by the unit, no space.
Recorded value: 140km/h
